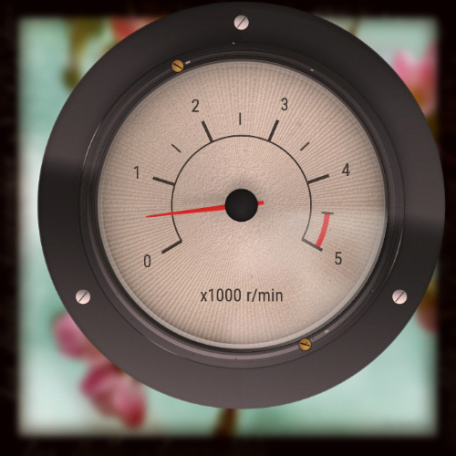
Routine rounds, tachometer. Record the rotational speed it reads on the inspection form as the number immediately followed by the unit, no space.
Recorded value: 500rpm
